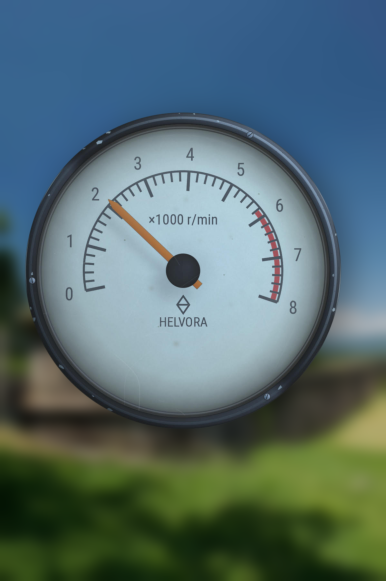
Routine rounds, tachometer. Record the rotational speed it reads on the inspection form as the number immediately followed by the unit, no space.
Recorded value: 2100rpm
